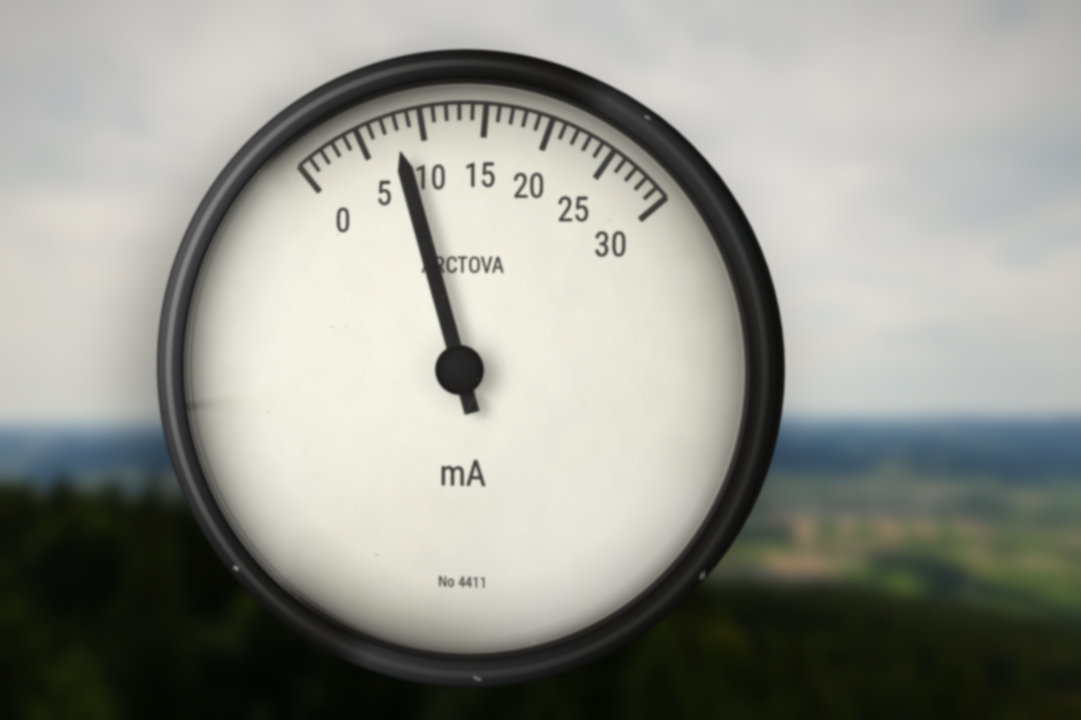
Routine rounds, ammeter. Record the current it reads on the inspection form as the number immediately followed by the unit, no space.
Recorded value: 8mA
